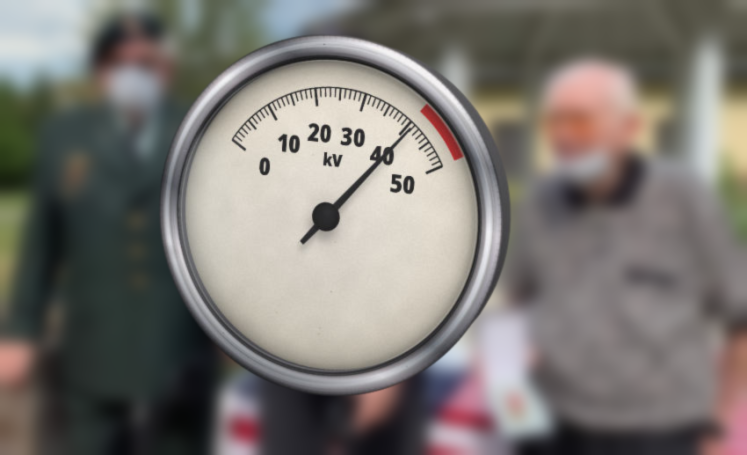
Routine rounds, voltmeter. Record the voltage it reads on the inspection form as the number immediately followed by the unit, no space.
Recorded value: 41kV
